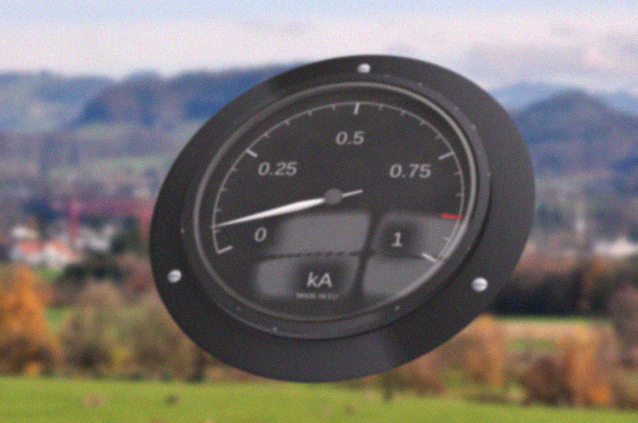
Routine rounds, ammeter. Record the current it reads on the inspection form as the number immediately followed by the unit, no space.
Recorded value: 0.05kA
